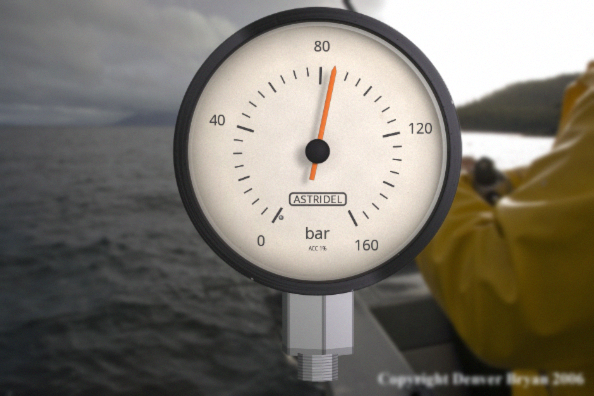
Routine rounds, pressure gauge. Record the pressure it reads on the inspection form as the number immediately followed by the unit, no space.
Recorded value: 85bar
